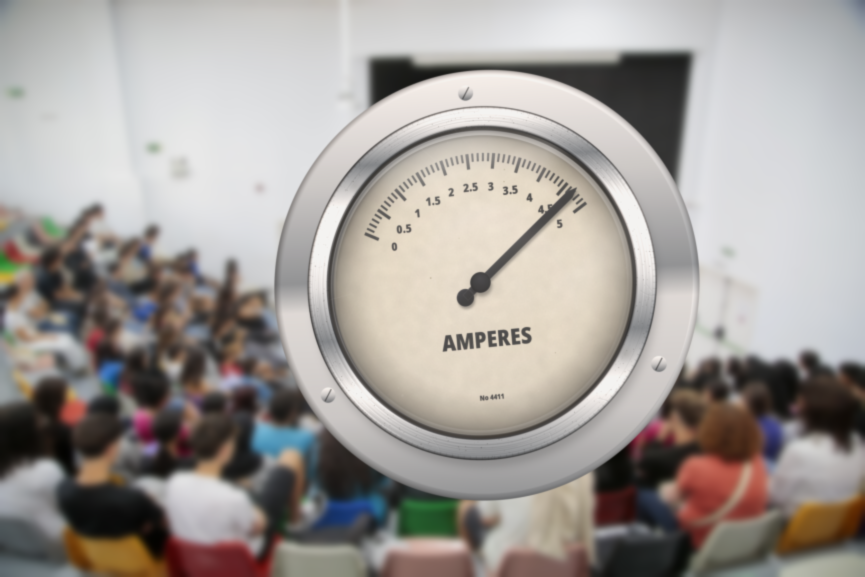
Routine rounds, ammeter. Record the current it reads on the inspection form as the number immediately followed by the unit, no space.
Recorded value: 4.7A
